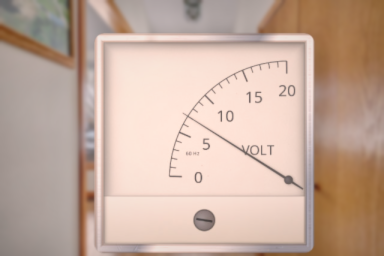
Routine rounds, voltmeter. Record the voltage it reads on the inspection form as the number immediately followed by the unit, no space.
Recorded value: 7V
